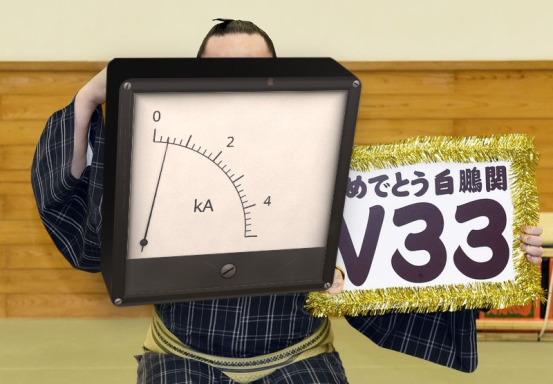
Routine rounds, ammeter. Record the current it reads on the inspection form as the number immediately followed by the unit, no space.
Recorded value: 0.4kA
